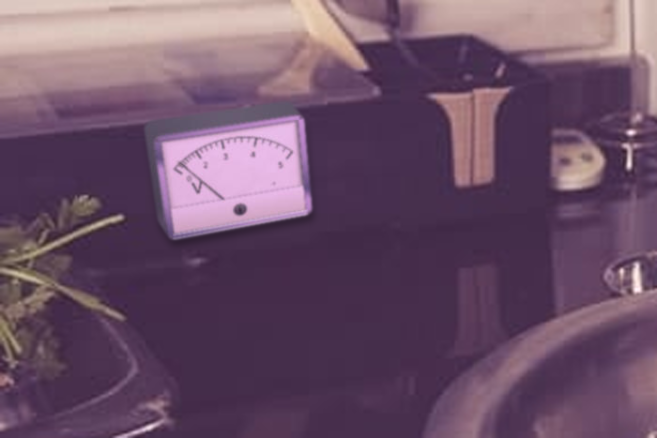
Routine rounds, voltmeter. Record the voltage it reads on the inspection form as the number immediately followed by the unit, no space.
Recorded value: 1V
